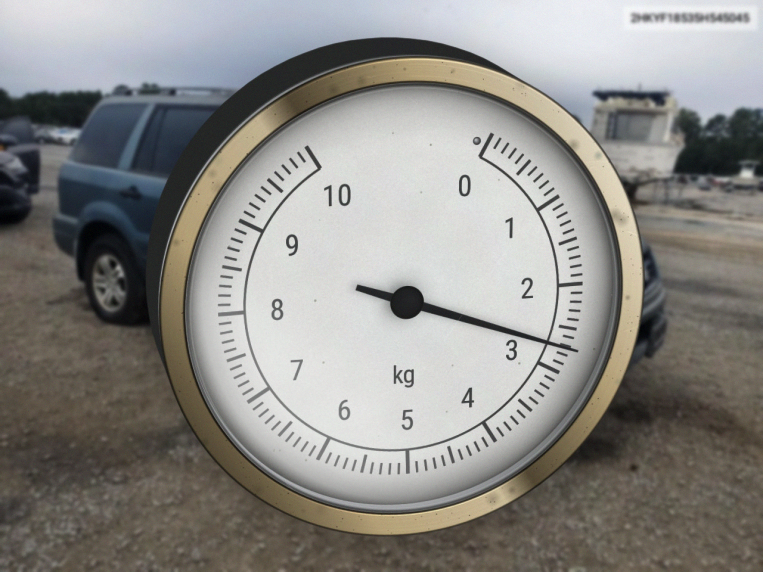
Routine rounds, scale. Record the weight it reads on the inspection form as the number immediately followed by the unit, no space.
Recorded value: 2.7kg
